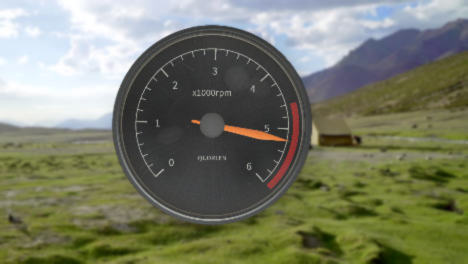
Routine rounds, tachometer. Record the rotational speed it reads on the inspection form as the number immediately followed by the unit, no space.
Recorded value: 5200rpm
